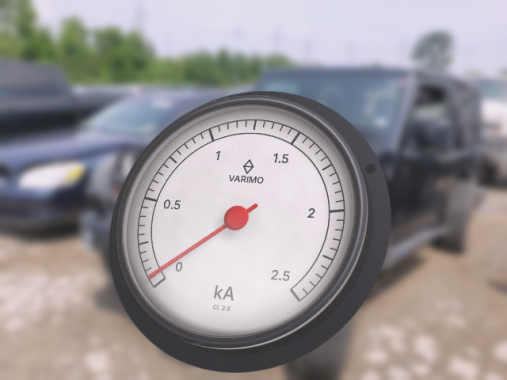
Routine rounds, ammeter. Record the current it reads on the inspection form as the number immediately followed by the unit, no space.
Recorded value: 0.05kA
